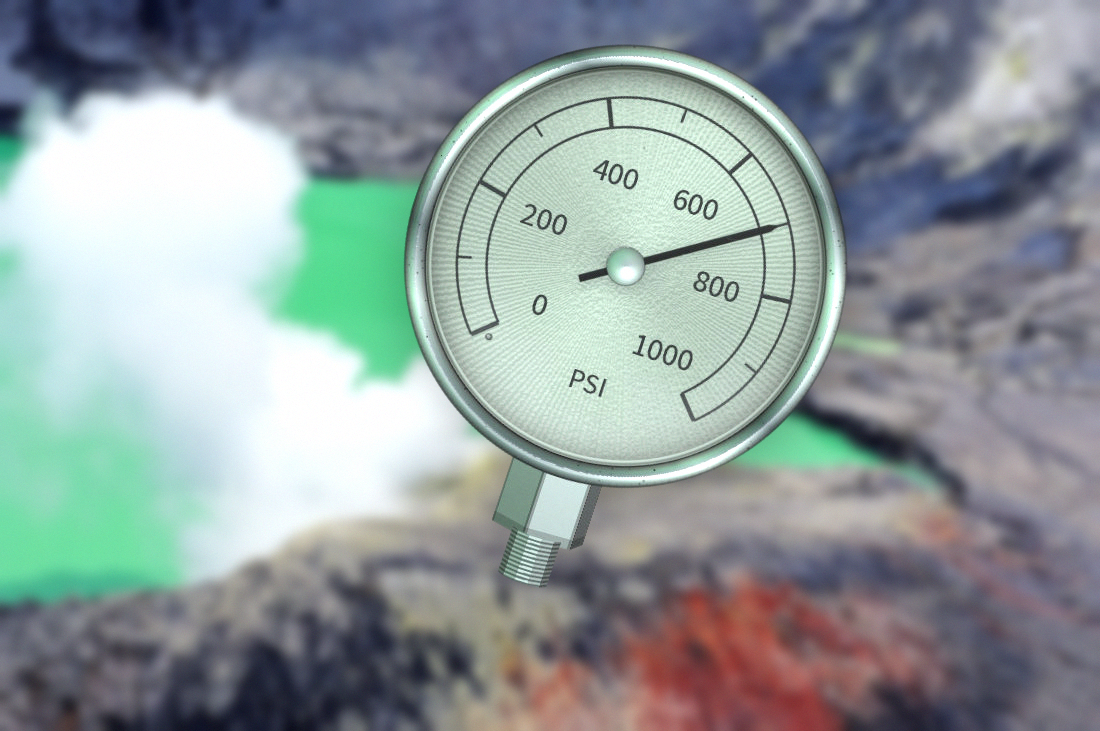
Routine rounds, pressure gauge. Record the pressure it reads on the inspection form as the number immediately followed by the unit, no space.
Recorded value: 700psi
